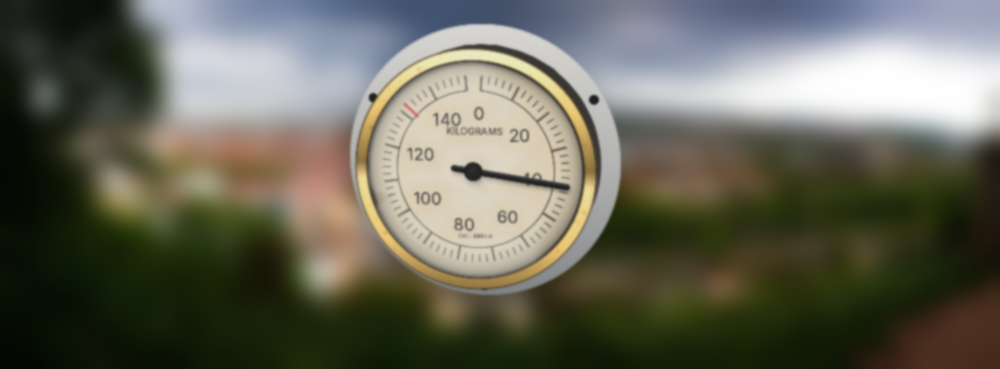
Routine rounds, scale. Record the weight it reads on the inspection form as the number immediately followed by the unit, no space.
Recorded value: 40kg
